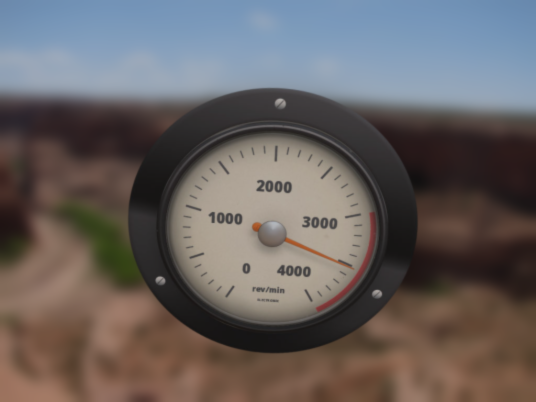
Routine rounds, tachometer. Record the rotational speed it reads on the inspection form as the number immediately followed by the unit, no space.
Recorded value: 3500rpm
